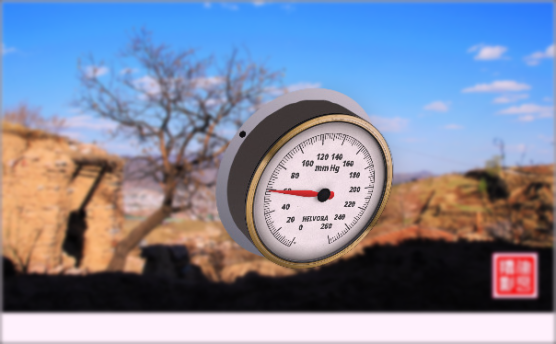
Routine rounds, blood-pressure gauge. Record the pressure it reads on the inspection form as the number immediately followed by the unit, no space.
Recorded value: 60mmHg
